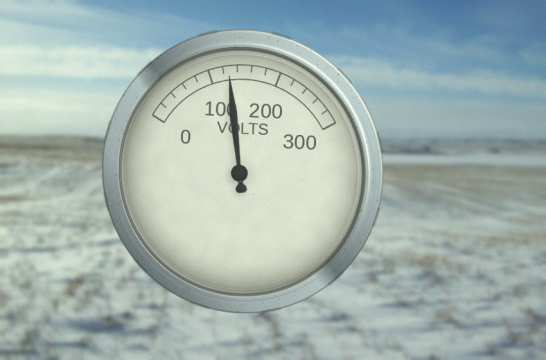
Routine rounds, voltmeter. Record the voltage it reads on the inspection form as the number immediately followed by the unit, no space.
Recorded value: 130V
